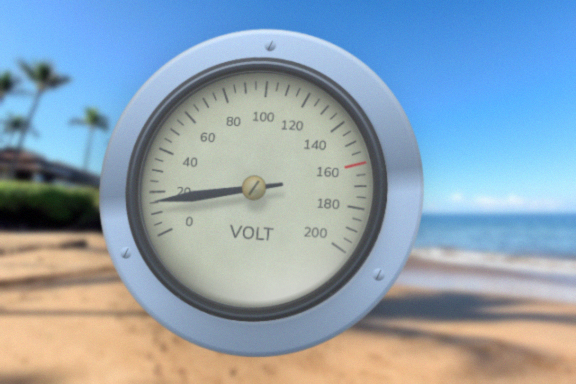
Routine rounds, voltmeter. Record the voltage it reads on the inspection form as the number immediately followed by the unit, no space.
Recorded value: 15V
